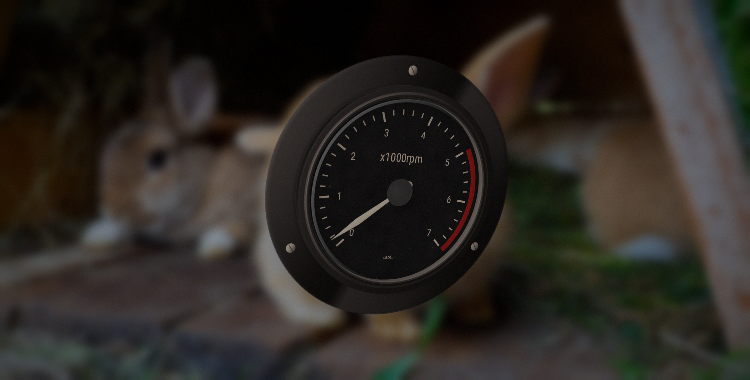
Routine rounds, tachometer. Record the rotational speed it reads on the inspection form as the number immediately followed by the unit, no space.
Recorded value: 200rpm
